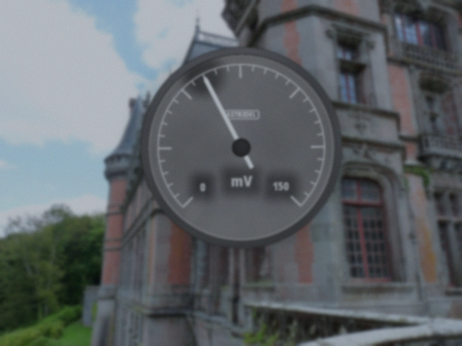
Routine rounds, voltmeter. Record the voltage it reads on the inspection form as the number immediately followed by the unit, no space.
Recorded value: 60mV
